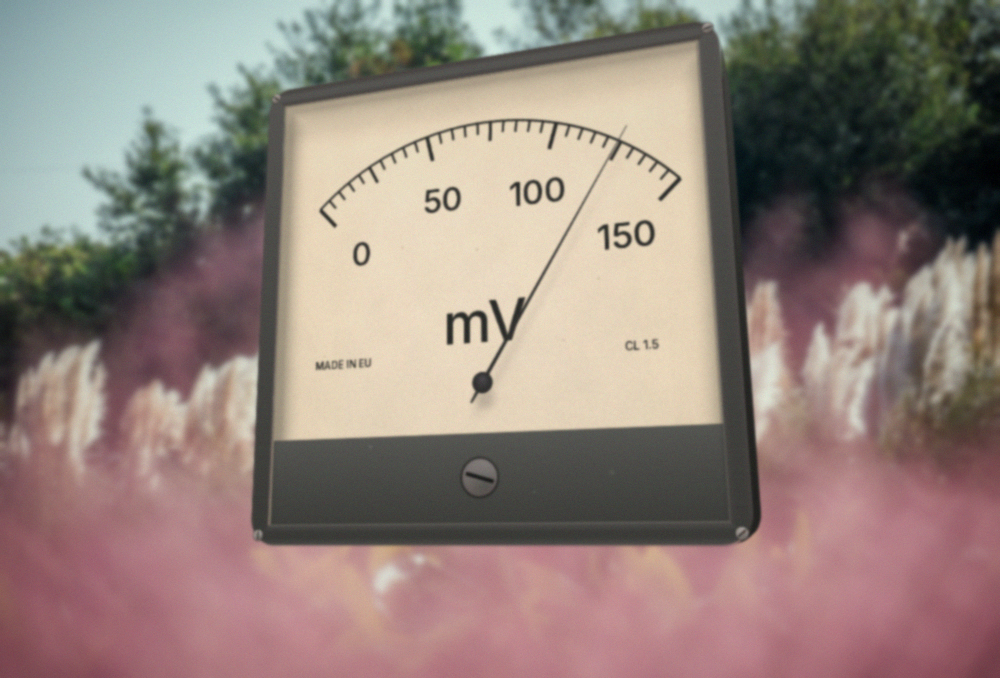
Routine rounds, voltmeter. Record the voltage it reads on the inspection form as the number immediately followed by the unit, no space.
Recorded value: 125mV
